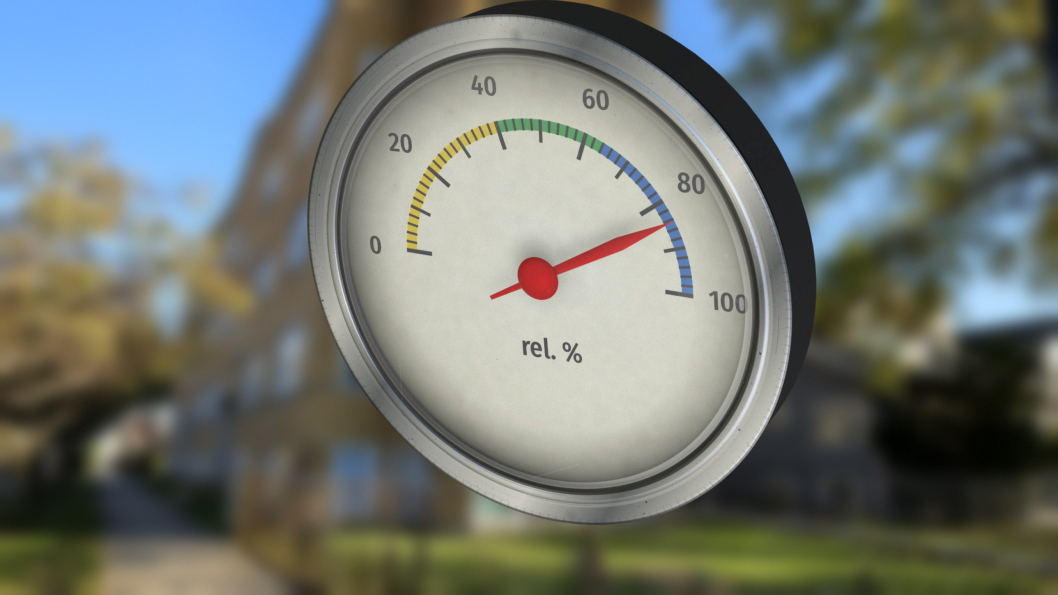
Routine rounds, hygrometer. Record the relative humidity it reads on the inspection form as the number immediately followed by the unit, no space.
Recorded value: 84%
